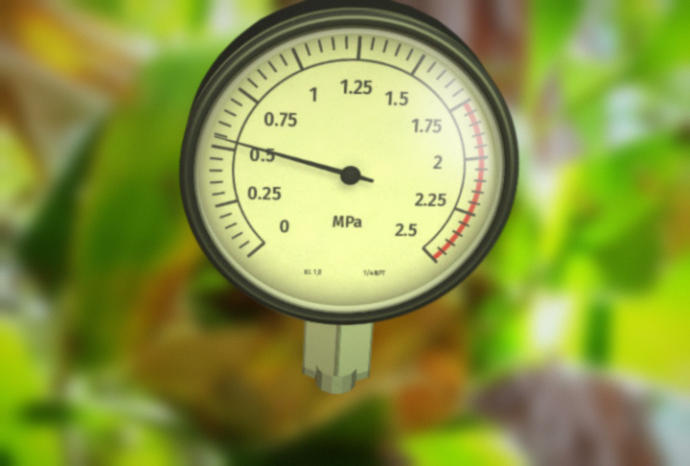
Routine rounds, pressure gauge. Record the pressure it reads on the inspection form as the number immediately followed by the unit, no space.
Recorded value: 0.55MPa
